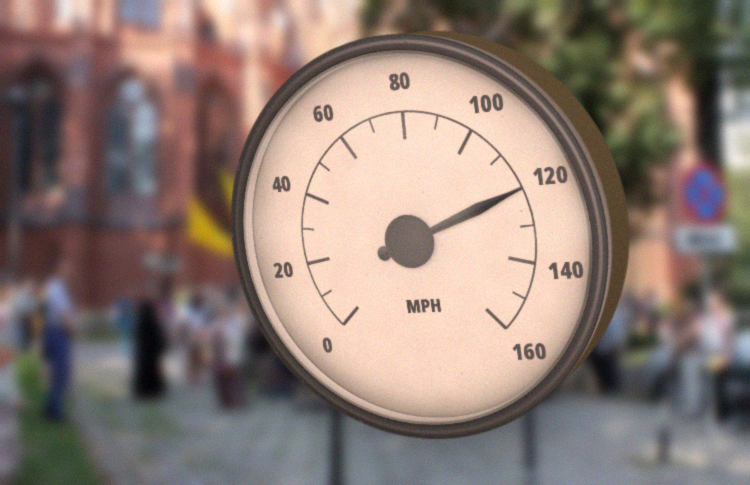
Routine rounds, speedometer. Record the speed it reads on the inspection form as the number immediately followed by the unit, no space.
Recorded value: 120mph
